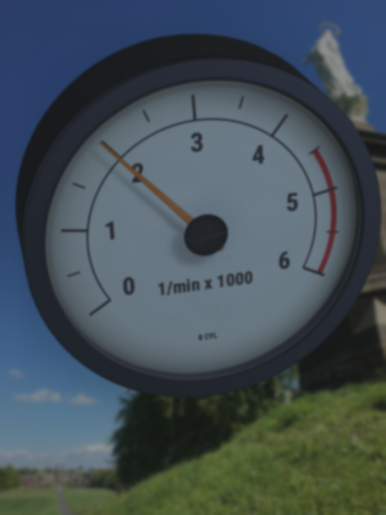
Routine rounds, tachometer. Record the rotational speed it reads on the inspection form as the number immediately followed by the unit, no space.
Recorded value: 2000rpm
